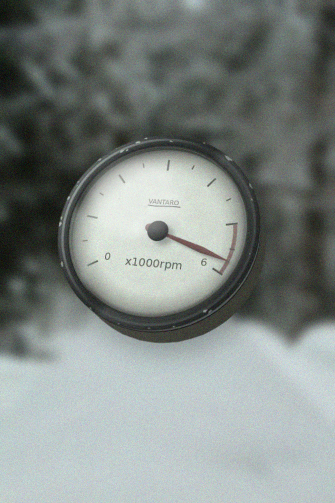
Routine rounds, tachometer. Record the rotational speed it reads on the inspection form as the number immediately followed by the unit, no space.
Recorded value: 5750rpm
